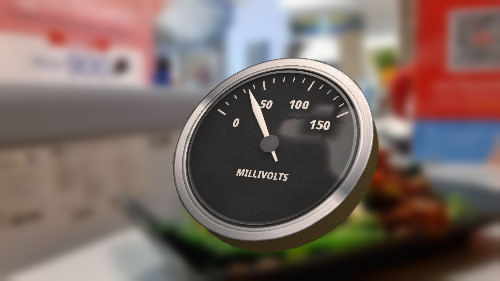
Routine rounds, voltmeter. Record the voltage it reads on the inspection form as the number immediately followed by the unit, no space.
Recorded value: 35mV
